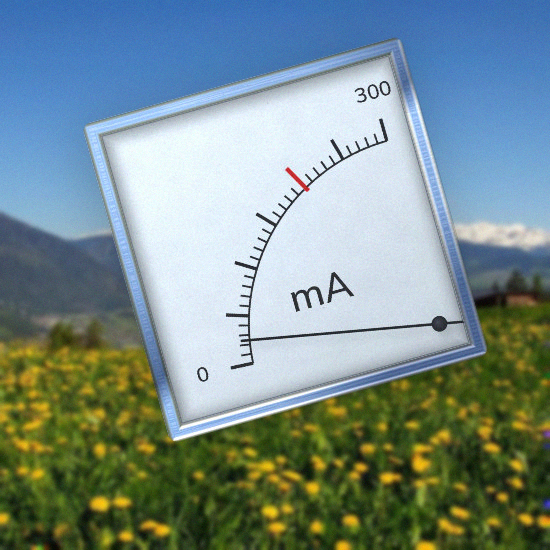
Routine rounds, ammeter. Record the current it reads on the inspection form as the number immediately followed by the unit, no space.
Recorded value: 25mA
